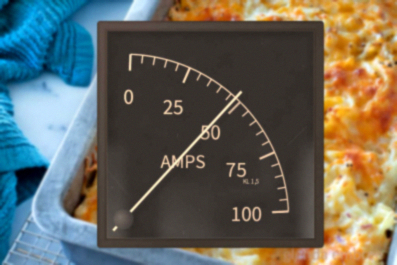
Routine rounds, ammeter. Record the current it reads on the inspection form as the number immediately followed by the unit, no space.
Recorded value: 47.5A
